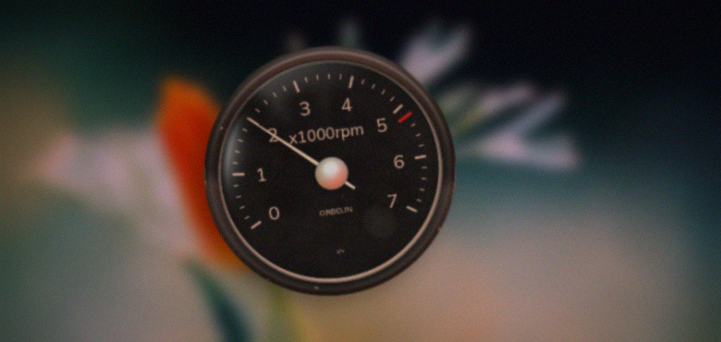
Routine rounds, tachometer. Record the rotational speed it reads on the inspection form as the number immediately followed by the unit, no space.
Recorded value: 2000rpm
